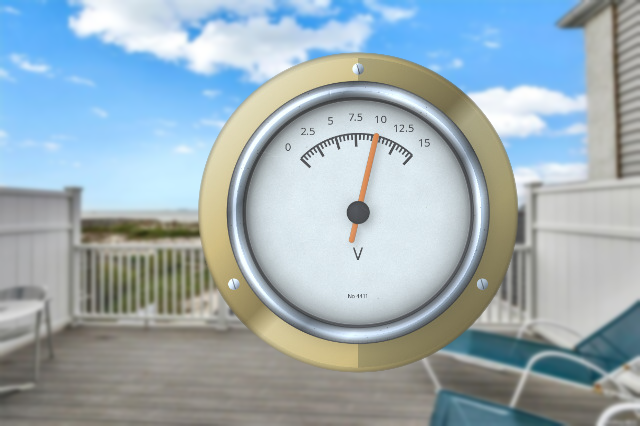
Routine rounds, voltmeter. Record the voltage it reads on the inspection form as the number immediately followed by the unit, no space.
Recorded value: 10V
